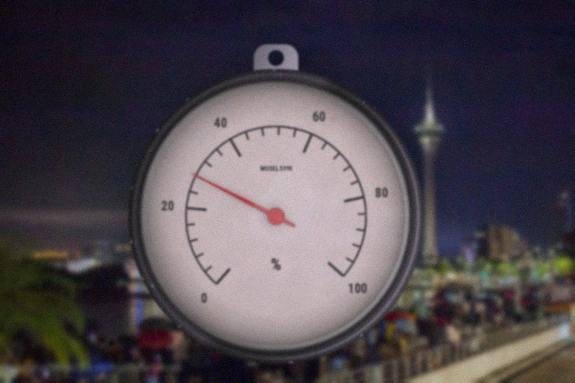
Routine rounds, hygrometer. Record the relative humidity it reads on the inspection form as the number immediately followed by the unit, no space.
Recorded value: 28%
